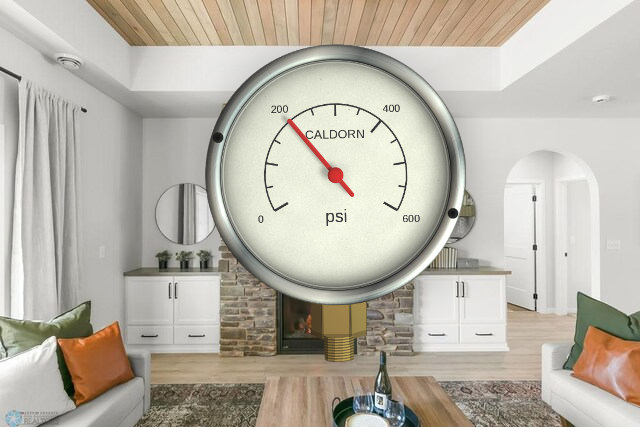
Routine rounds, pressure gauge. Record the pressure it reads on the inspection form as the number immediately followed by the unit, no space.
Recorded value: 200psi
